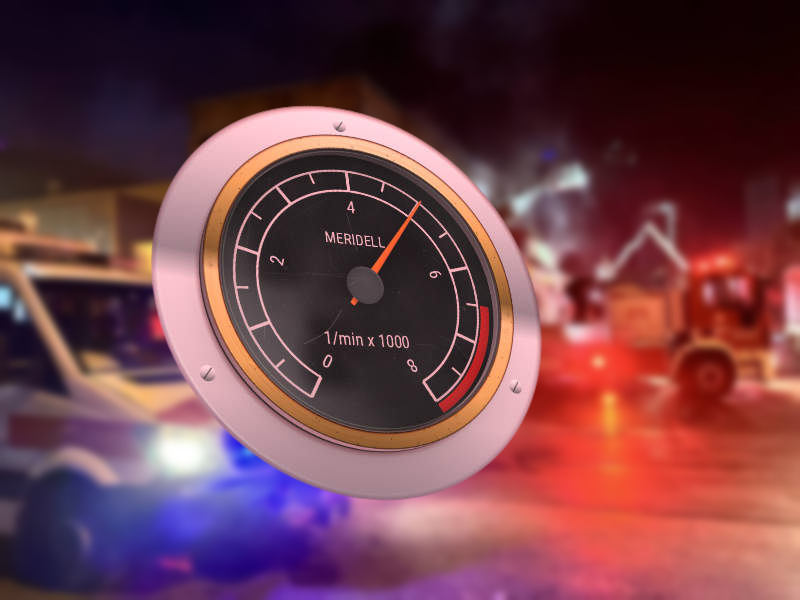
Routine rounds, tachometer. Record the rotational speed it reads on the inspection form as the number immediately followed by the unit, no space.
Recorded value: 5000rpm
